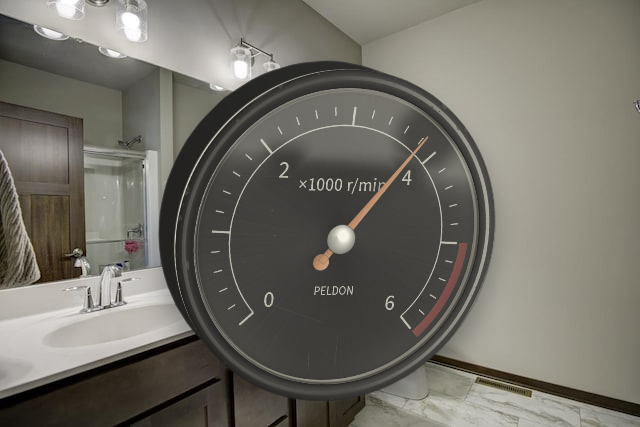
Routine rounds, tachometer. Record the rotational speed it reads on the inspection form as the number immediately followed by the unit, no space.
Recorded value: 3800rpm
